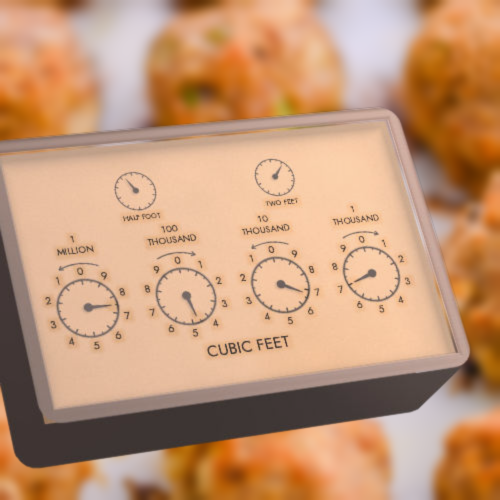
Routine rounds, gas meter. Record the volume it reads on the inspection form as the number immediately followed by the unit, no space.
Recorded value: 746700ft³
